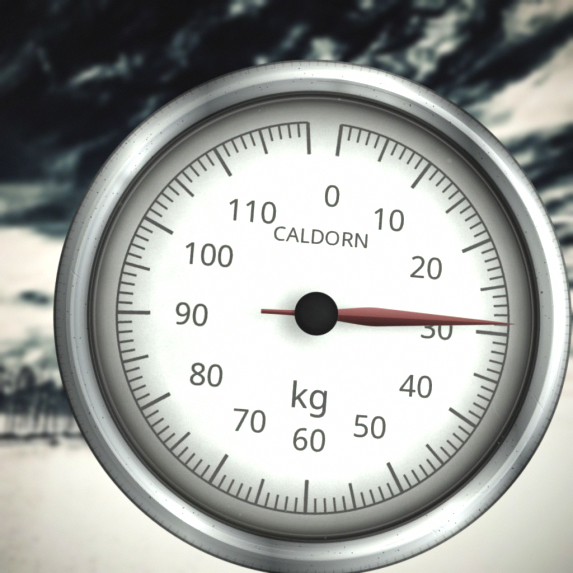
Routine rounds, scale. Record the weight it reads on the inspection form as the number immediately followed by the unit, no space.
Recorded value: 29kg
